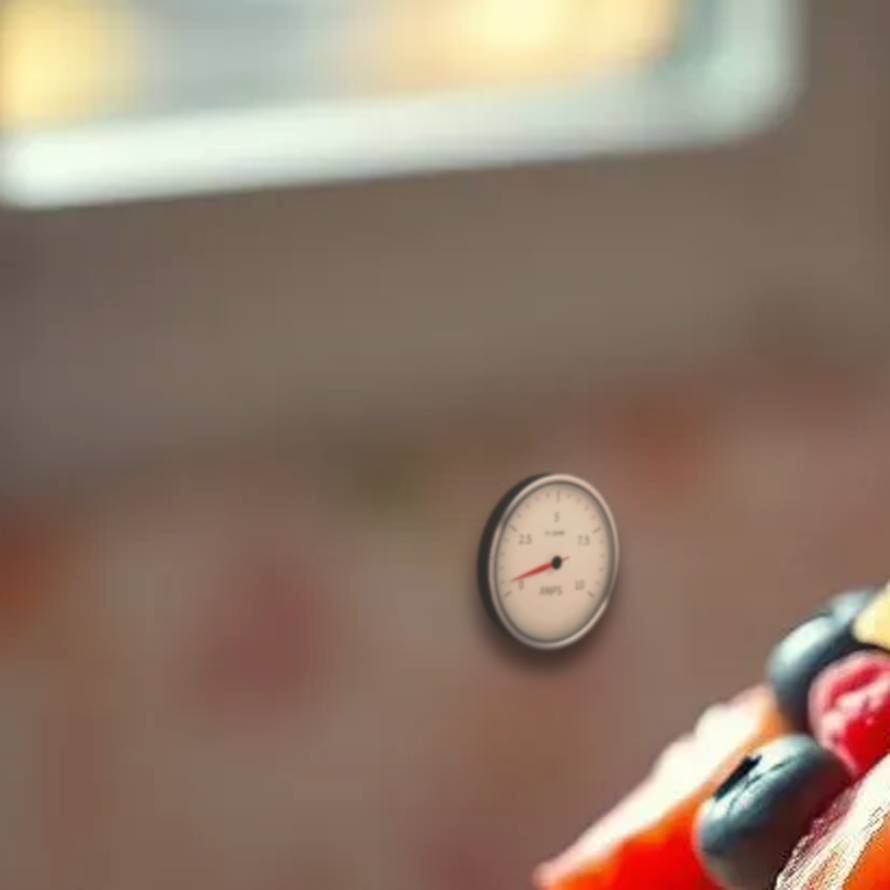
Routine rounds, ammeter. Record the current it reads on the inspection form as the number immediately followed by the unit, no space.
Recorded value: 0.5A
